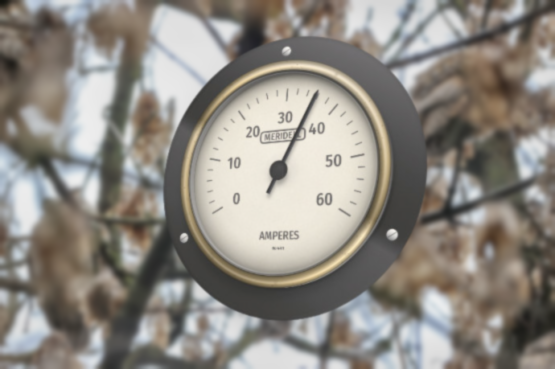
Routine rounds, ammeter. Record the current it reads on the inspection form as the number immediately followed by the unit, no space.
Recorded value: 36A
